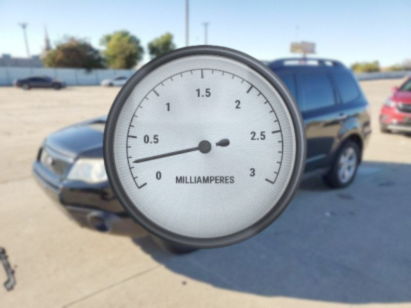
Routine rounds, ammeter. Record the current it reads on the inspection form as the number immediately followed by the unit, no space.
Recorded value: 0.25mA
